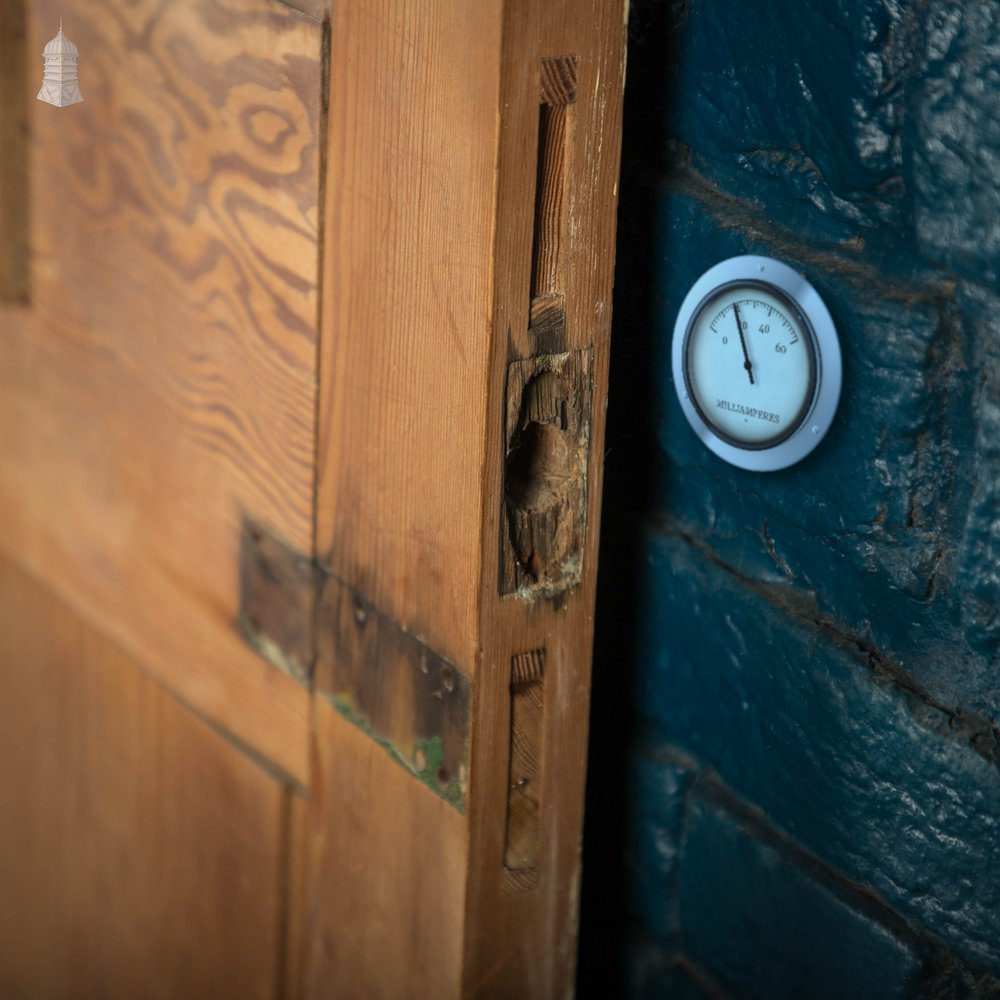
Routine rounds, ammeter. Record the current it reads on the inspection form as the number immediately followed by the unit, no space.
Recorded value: 20mA
